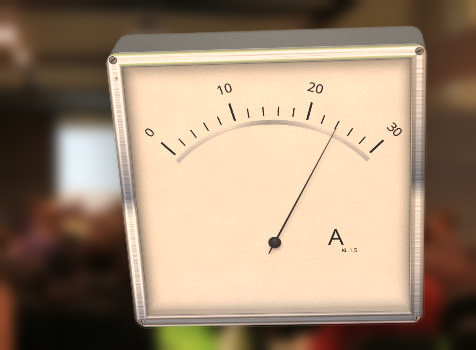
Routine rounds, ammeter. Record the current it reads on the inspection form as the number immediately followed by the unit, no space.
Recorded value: 24A
